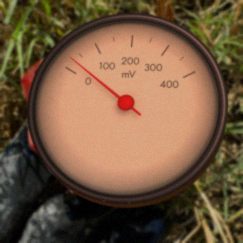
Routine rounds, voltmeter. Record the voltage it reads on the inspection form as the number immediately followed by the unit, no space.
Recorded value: 25mV
